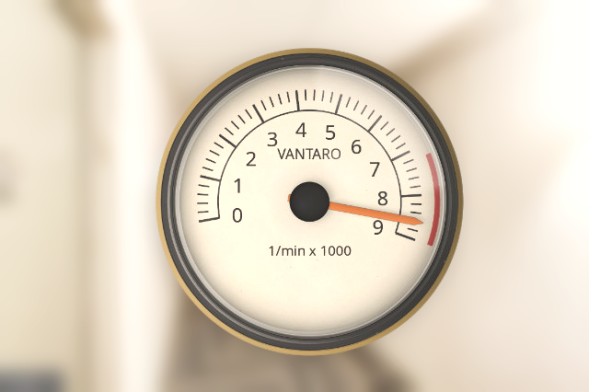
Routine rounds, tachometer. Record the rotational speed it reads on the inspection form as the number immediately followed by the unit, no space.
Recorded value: 8600rpm
